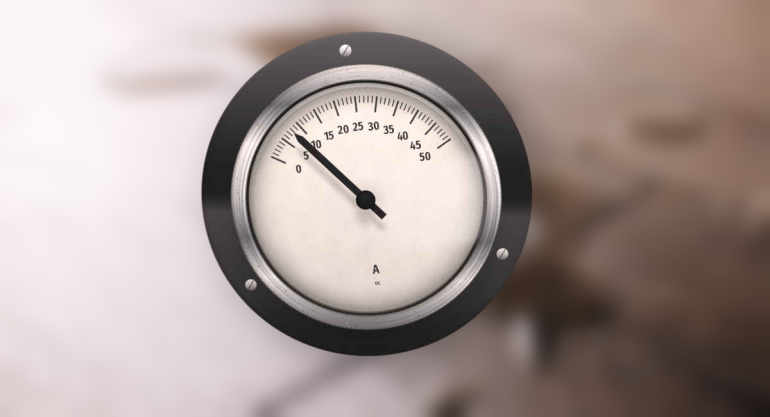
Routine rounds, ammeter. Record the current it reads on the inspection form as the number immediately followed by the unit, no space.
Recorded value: 8A
